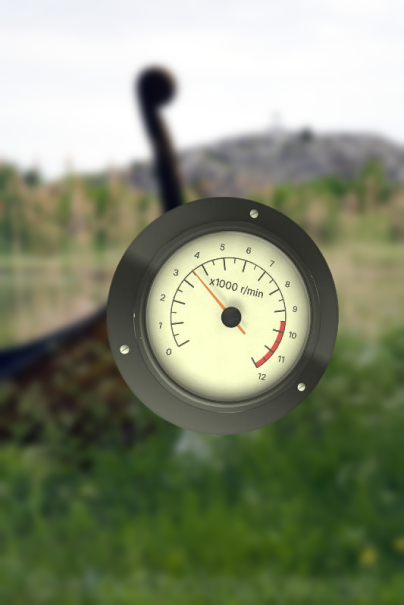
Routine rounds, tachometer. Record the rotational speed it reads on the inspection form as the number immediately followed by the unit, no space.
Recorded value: 3500rpm
